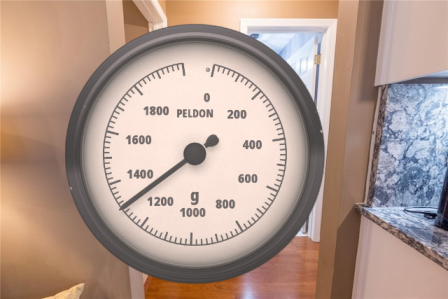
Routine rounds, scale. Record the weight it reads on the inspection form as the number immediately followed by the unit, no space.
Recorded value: 1300g
